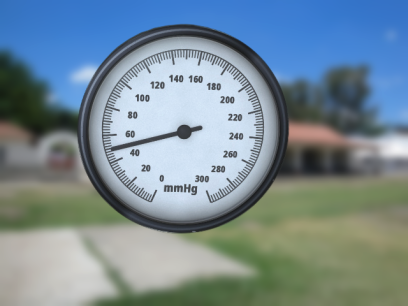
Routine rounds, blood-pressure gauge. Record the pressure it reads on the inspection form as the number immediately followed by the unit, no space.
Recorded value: 50mmHg
